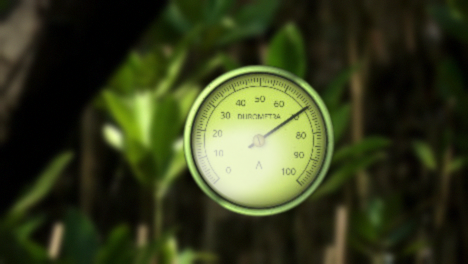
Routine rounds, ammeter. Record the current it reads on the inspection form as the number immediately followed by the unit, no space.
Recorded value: 70A
